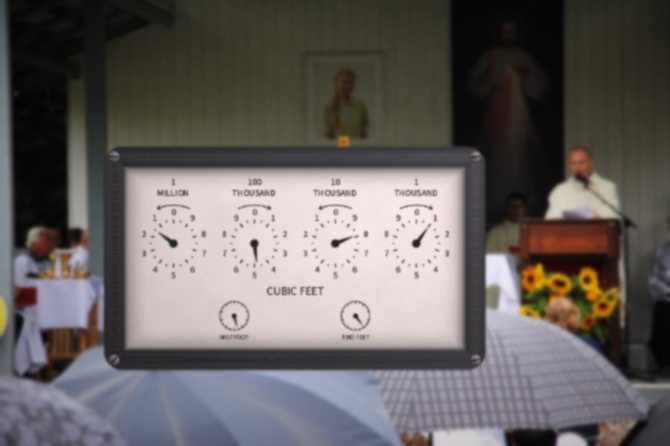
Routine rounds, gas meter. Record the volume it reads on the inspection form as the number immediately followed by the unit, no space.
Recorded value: 148100ft³
